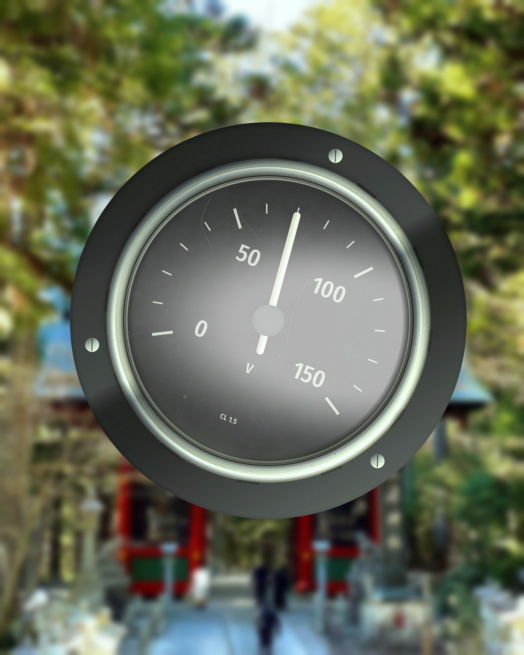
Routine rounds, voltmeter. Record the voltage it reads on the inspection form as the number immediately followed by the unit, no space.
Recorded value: 70V
